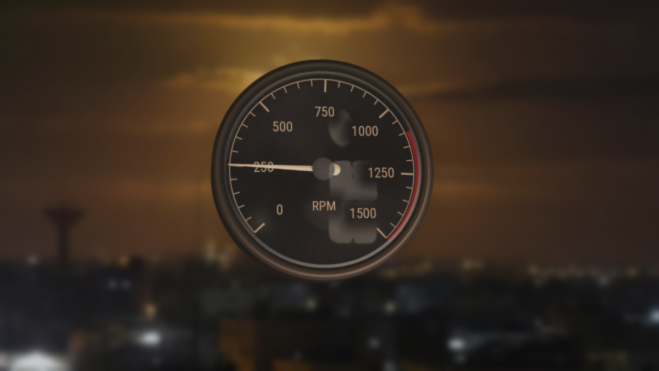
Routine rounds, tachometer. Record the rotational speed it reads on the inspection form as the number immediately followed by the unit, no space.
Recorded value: 250rpm
